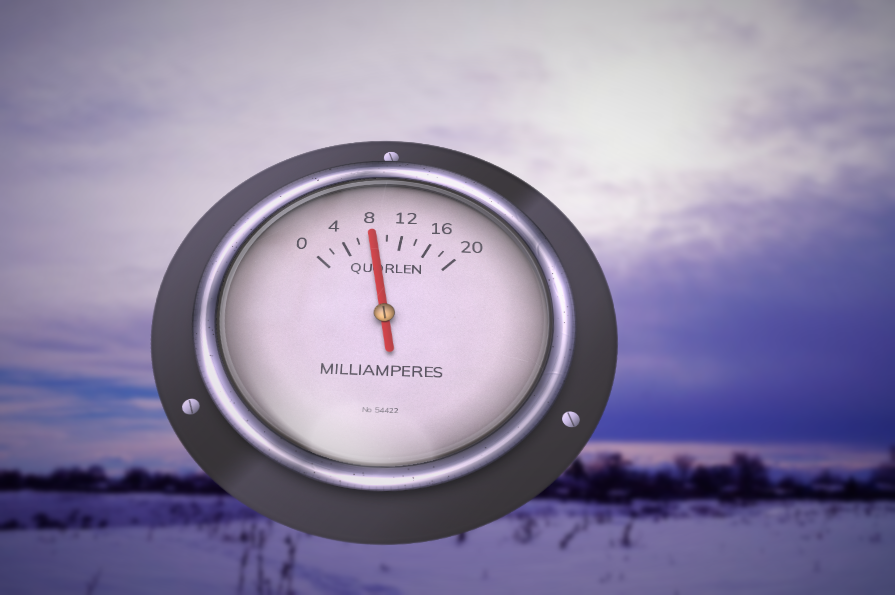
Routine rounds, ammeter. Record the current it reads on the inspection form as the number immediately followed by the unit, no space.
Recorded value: 8mA
